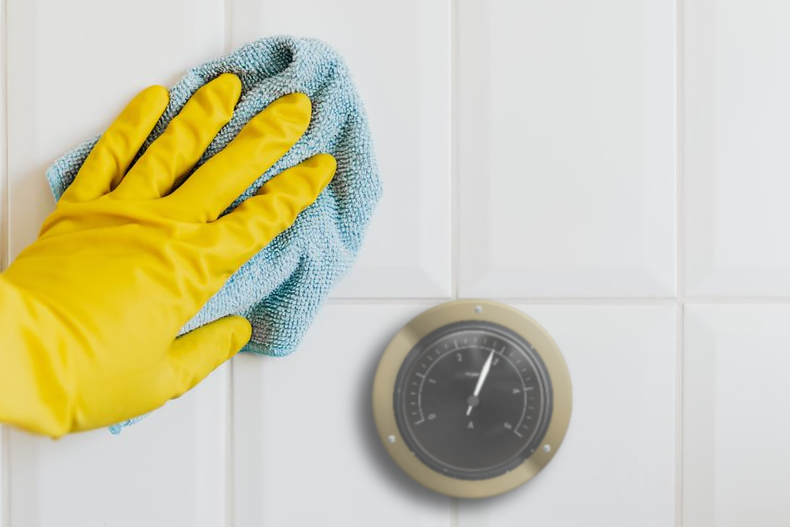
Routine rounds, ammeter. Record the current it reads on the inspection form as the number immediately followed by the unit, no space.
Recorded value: 2.8A
